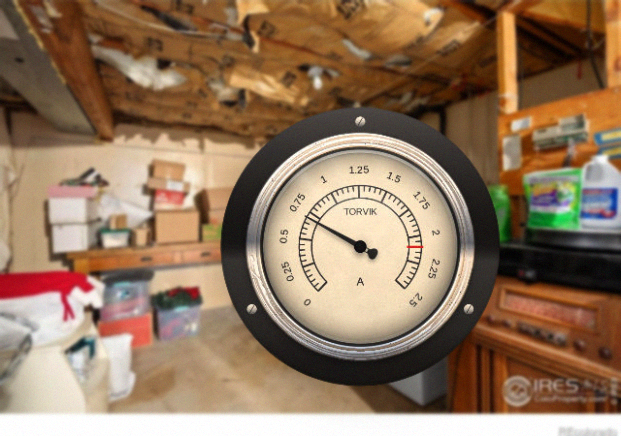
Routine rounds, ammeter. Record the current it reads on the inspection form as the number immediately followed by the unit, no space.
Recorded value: 0.7A
